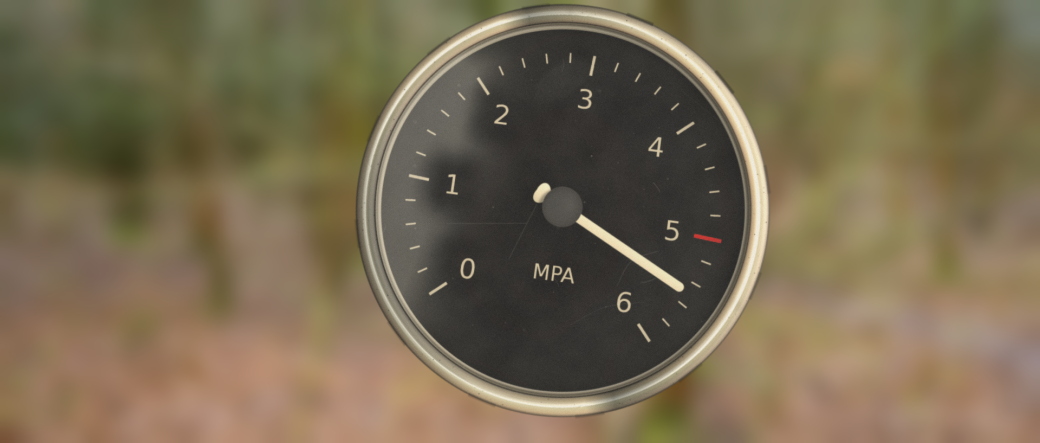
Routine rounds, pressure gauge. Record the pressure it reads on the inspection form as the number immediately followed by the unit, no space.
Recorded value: 5.5MPa
